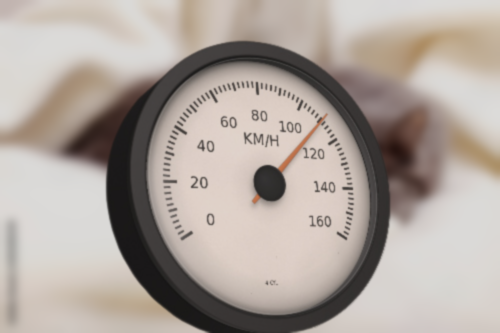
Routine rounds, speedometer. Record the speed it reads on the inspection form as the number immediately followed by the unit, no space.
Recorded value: 110km/h
